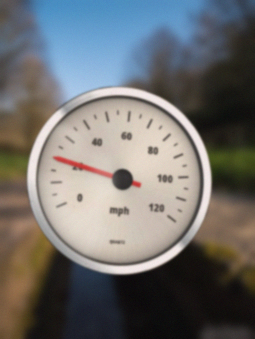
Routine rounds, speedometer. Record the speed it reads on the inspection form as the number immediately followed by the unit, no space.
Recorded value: 20mph
